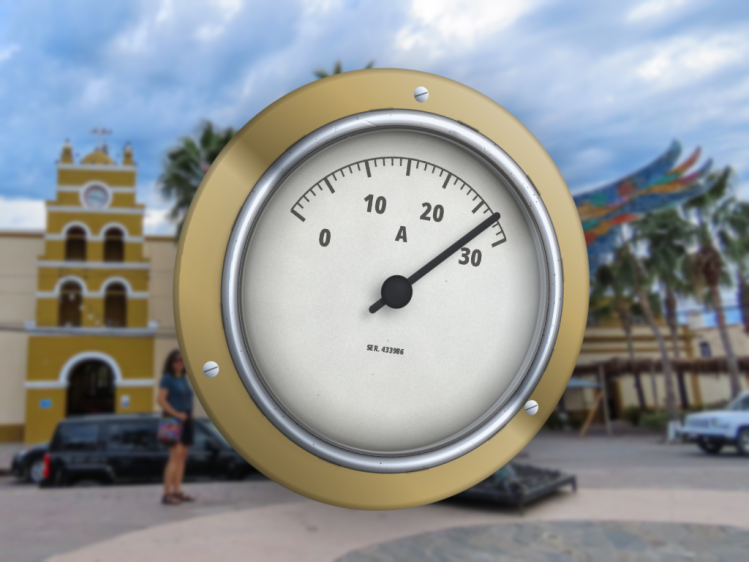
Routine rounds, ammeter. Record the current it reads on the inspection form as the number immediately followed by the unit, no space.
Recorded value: 27A
